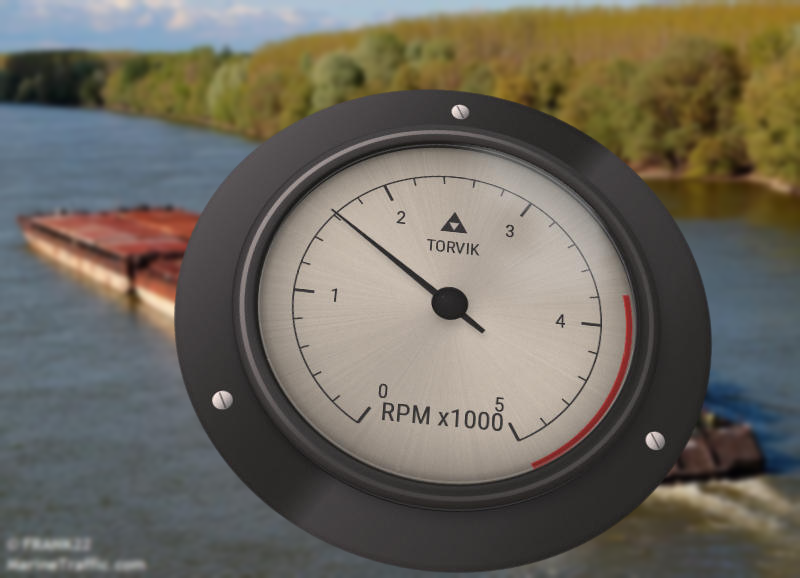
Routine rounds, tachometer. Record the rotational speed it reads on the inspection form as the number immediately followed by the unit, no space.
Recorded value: 1600rpm
